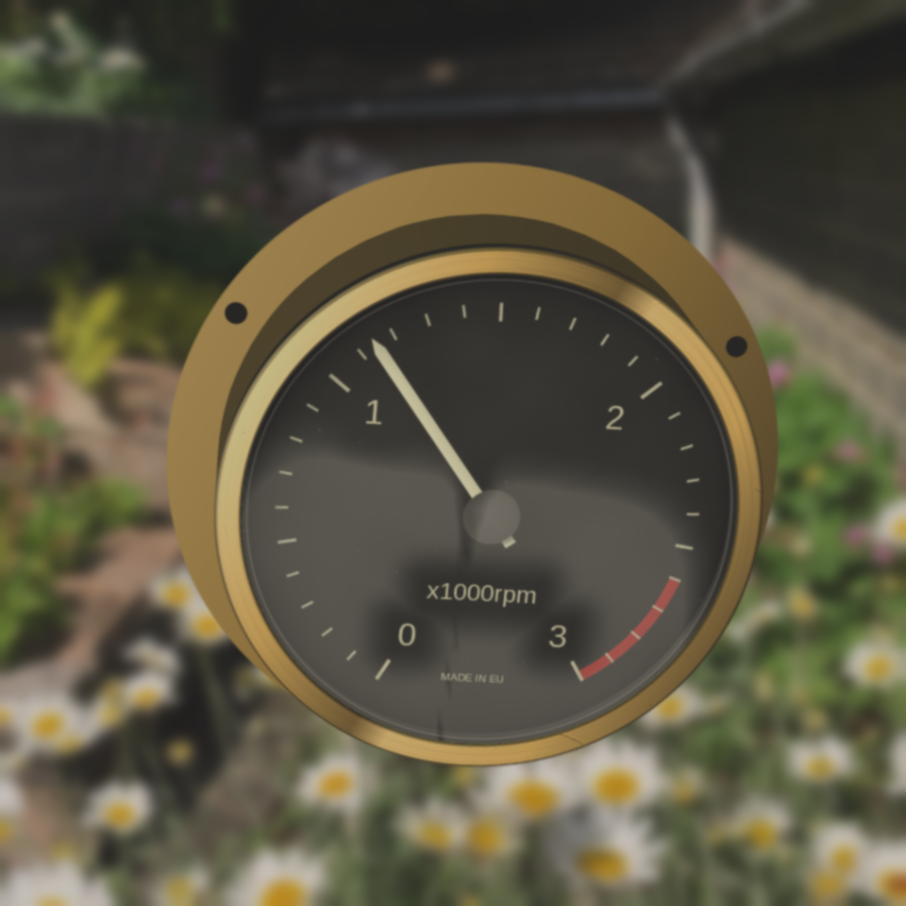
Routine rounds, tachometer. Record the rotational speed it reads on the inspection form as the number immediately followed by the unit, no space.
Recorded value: 1150rpm
